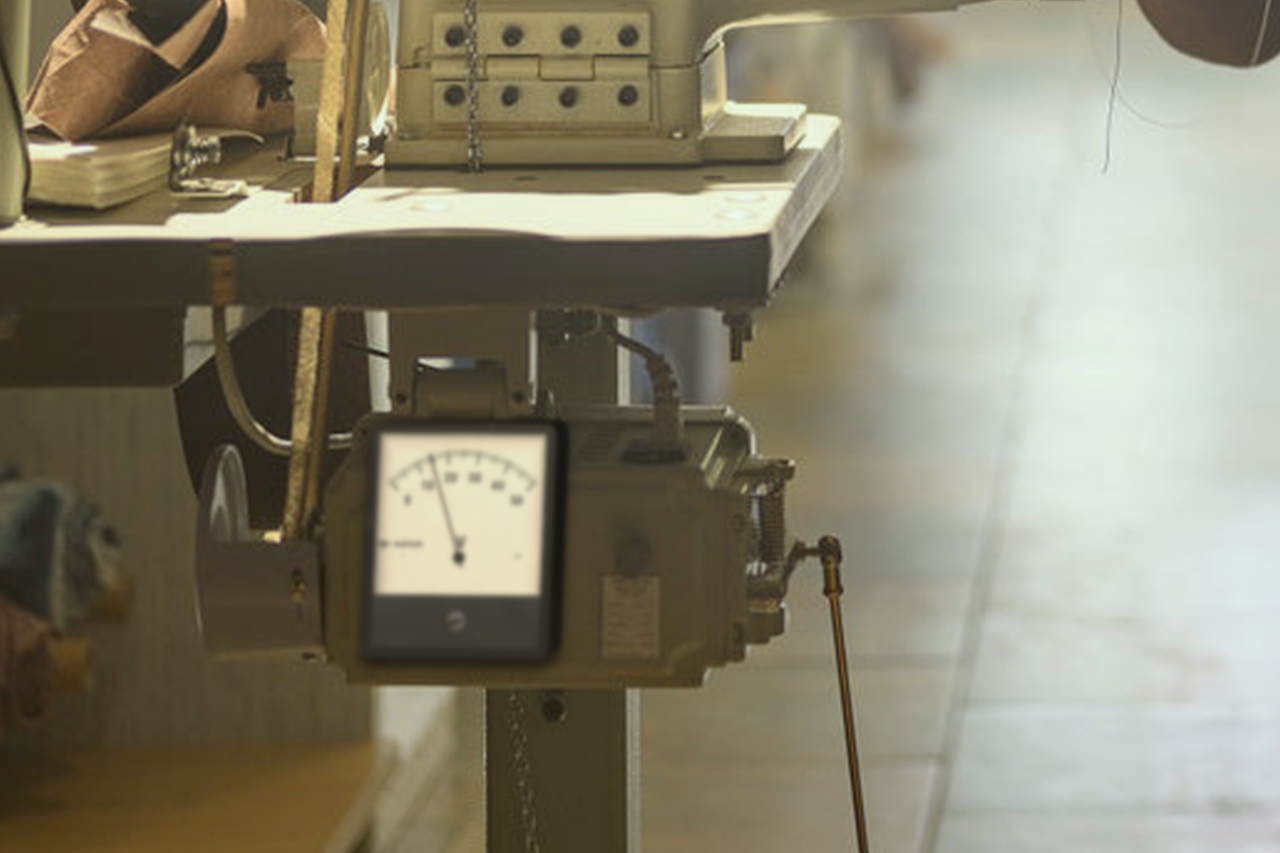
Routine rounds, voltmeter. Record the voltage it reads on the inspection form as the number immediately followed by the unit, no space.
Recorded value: 15V
